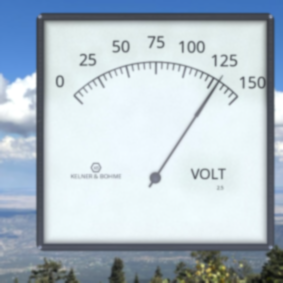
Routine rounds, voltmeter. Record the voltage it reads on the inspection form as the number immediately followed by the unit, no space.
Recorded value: 130V
